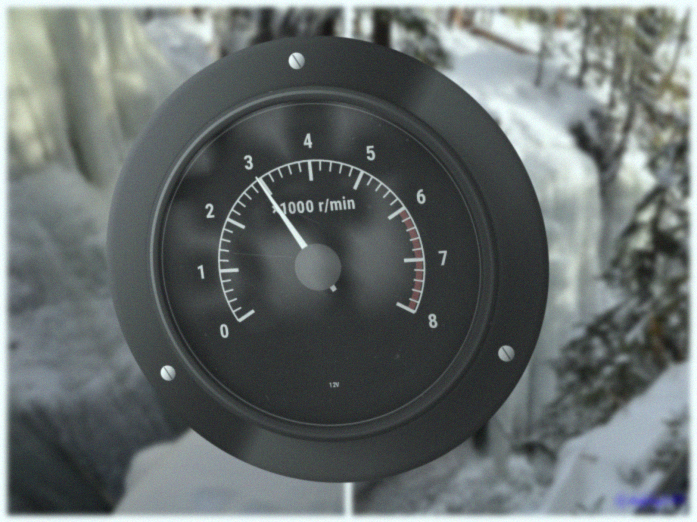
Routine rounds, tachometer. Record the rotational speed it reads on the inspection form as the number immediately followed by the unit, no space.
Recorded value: 3000rpm
